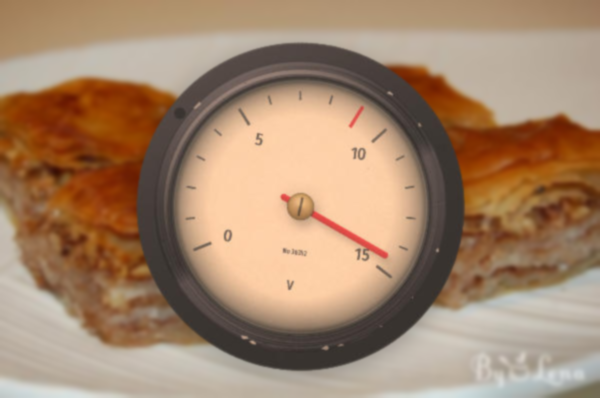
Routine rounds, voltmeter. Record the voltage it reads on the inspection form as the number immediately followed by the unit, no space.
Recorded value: 14.5V
